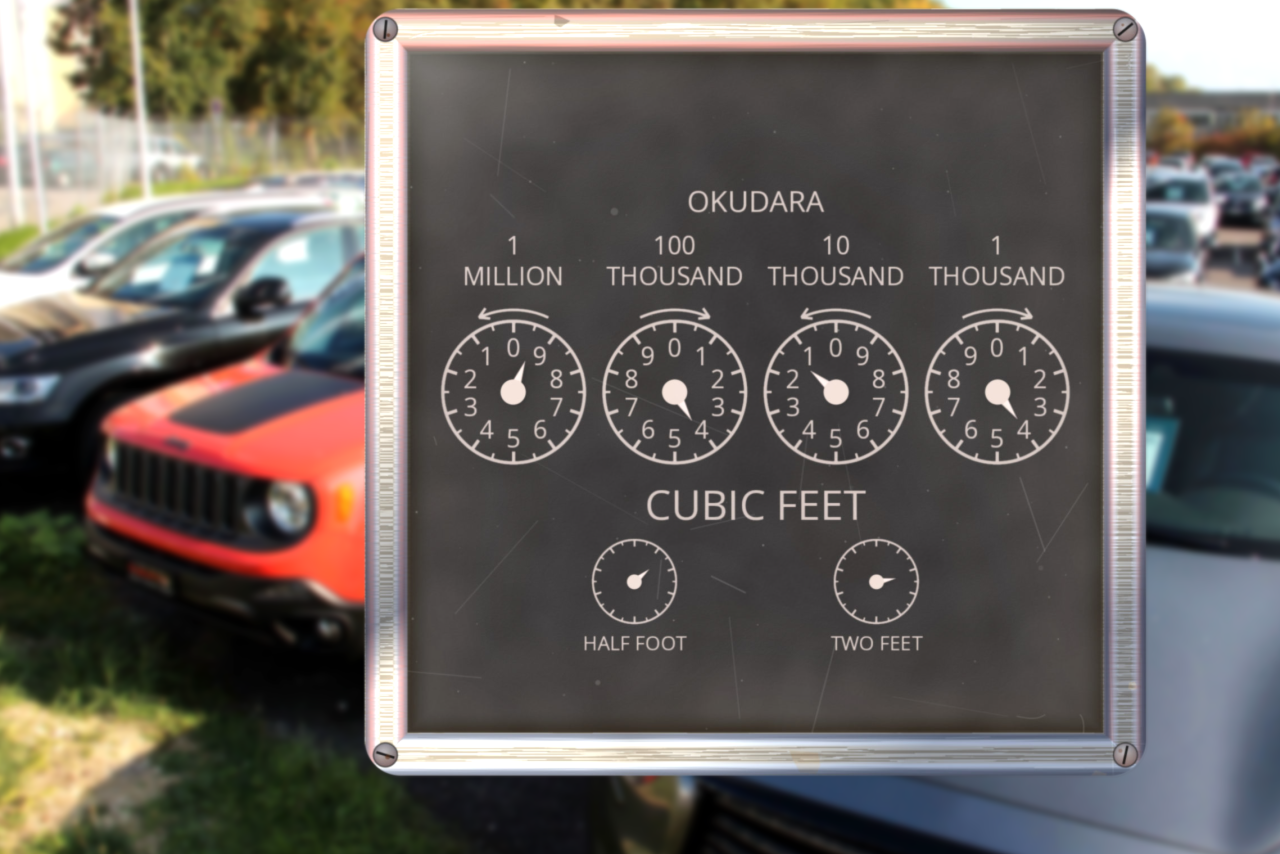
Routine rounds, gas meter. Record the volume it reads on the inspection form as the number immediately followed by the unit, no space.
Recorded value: 941400ft³
